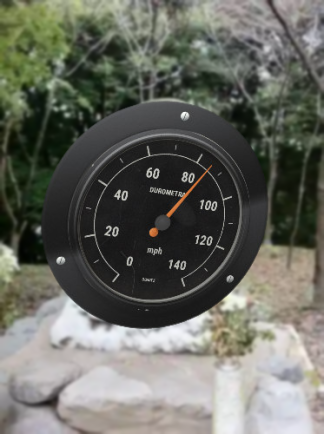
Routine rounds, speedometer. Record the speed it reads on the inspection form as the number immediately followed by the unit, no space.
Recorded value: 85mph
